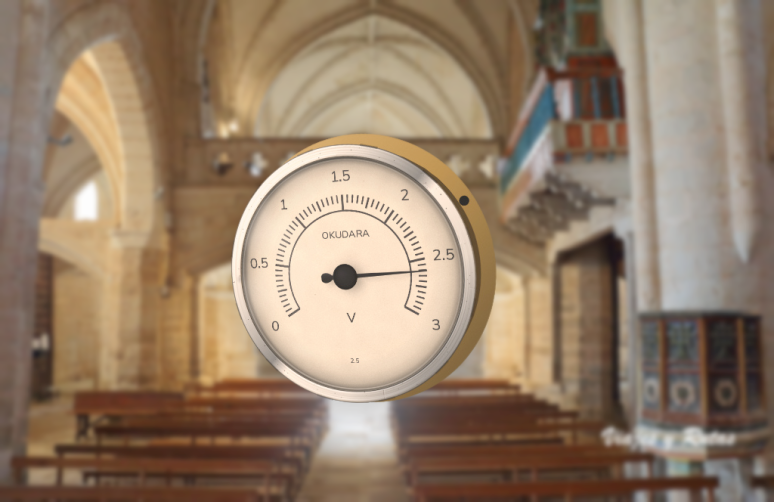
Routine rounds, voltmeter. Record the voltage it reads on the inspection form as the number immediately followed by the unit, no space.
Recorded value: 2.6V
